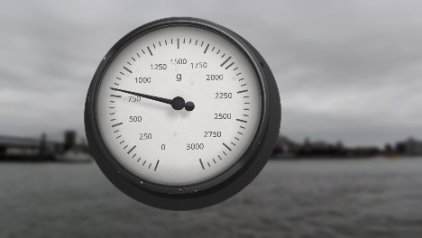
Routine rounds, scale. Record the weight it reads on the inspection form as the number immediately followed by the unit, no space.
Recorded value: 800g
